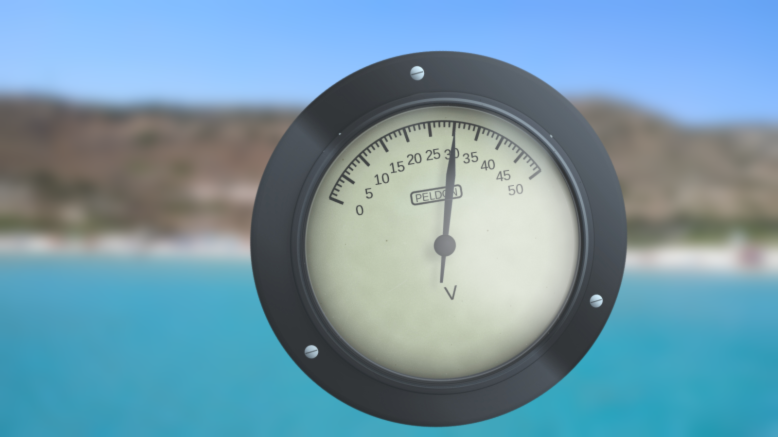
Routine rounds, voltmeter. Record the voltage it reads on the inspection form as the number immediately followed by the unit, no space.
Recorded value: 30V
